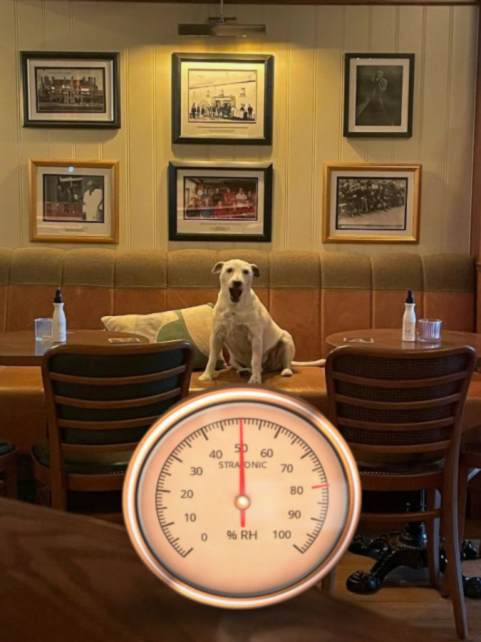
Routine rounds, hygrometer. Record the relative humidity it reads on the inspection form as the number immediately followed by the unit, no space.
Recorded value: 50%
